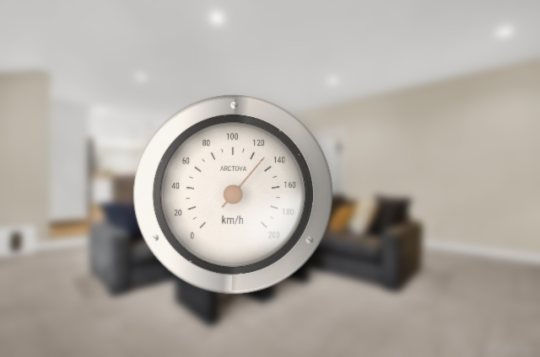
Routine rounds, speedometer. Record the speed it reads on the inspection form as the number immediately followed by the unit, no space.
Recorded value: 130km/h
